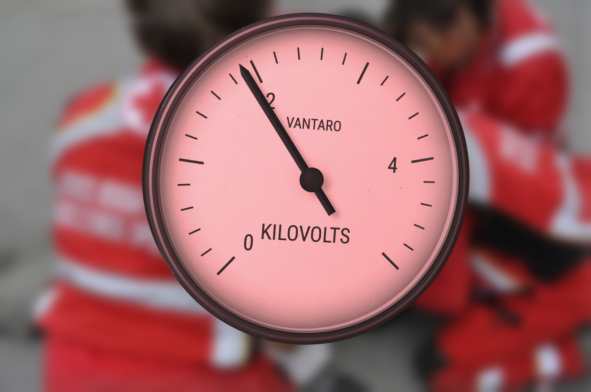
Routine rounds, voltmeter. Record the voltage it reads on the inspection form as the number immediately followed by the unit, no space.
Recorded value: 1.9kV
